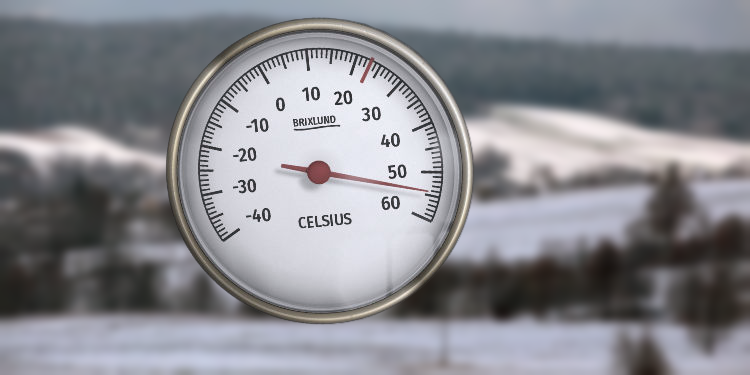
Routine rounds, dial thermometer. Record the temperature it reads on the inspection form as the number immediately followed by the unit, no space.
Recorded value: 54°C
